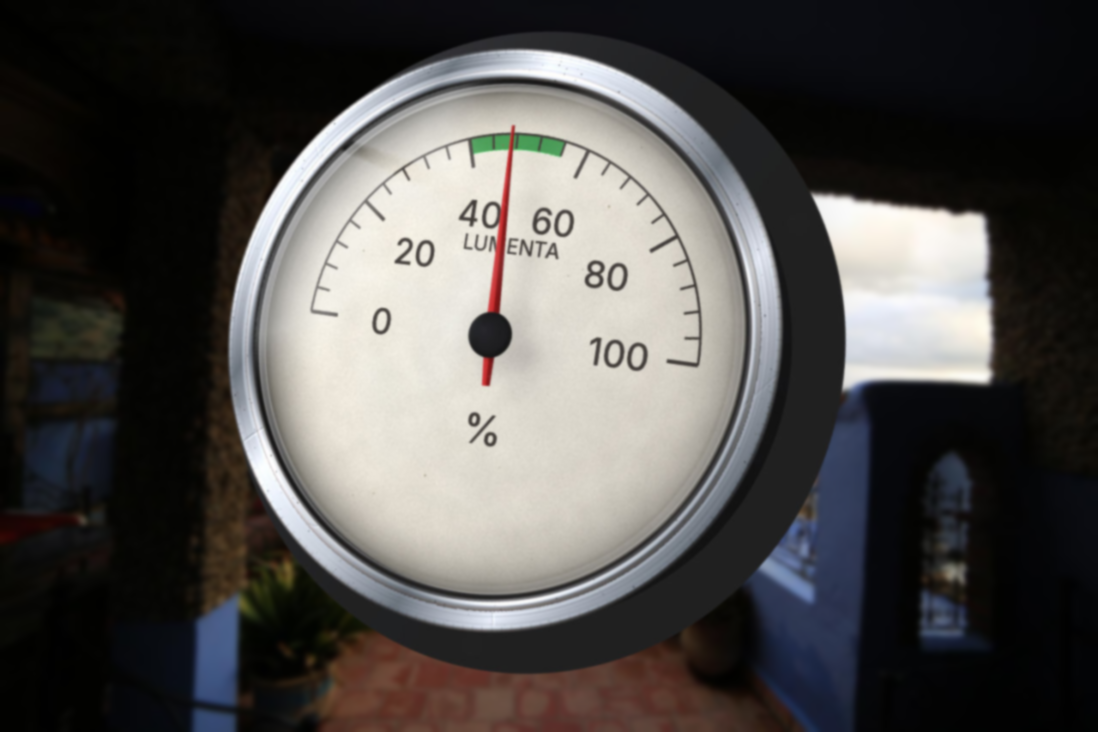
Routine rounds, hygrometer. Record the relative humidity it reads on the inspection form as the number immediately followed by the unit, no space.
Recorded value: 48%
